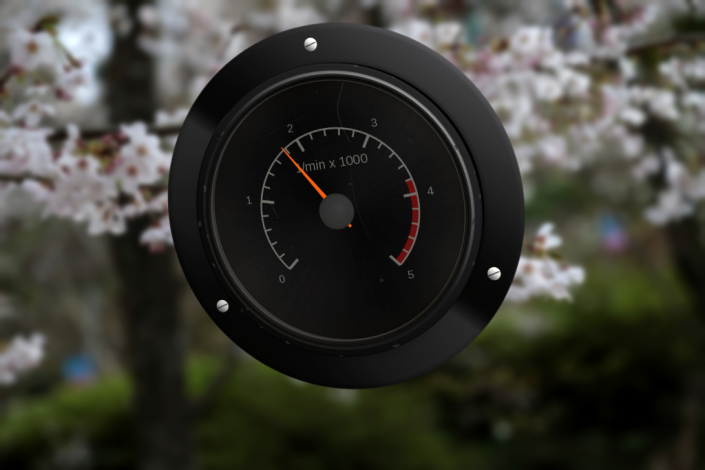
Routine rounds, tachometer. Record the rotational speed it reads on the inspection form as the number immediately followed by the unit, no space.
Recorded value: 1800rpm
